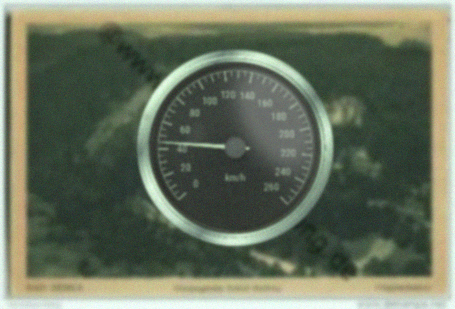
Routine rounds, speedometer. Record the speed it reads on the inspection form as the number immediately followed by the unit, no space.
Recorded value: 45km/h
